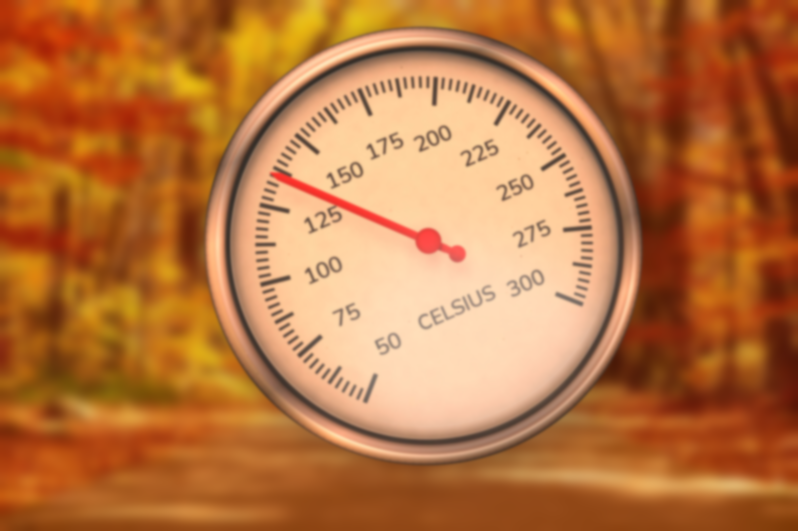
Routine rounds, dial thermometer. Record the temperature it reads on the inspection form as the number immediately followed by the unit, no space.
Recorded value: 135°C
